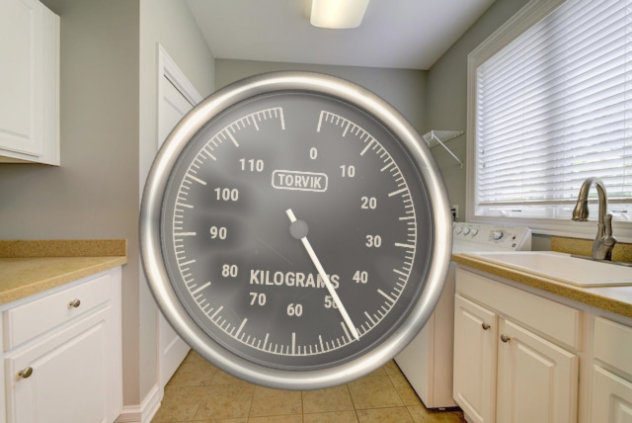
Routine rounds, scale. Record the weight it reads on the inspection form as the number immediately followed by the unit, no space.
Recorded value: 49kg
